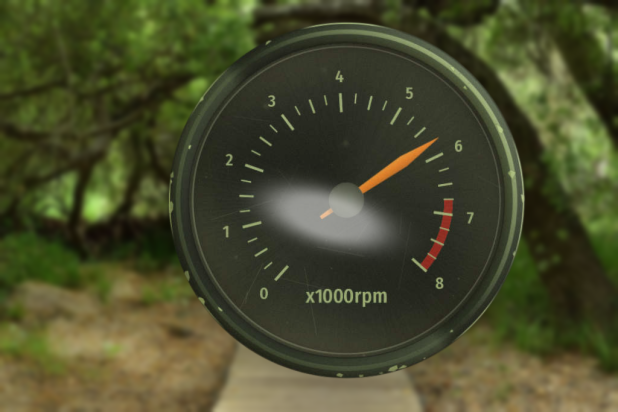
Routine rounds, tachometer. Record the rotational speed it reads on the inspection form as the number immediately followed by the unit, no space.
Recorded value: 5750rpm
